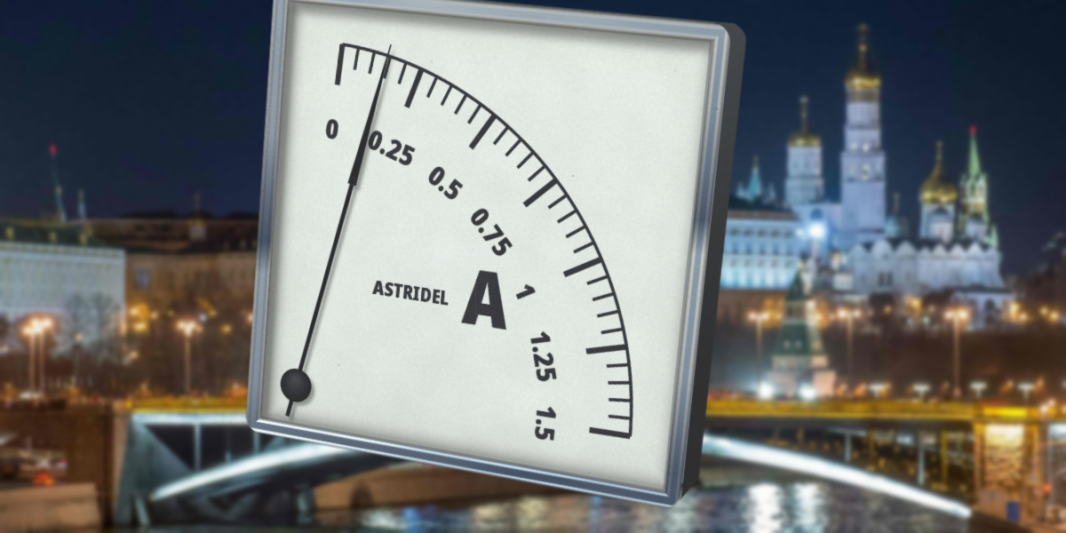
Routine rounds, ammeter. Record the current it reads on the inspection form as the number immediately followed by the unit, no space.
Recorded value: 0.15A
